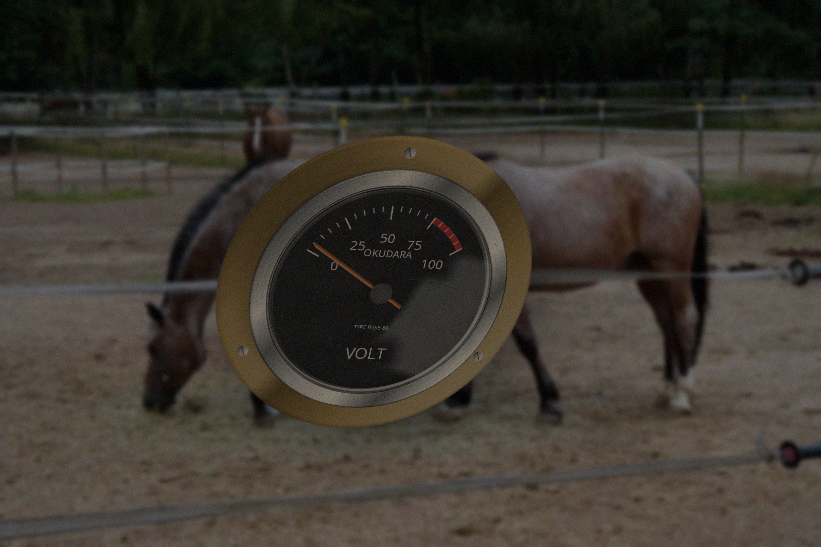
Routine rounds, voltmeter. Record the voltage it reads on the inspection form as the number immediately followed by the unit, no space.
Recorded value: 5V
